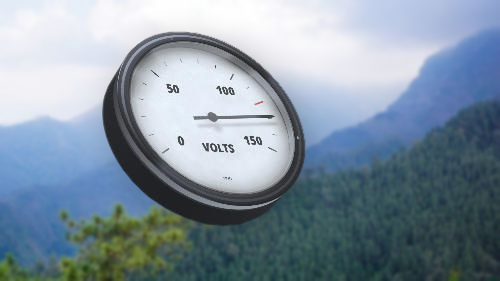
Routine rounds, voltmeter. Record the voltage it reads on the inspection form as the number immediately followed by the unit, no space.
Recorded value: 130V
